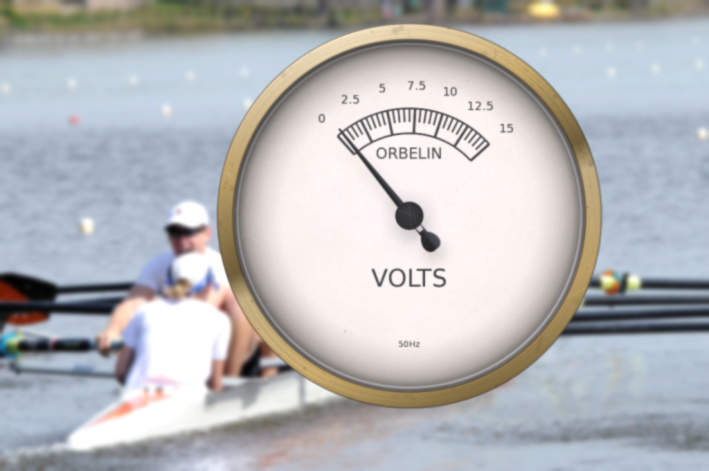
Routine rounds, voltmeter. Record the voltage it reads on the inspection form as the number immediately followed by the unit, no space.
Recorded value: 0.5V
